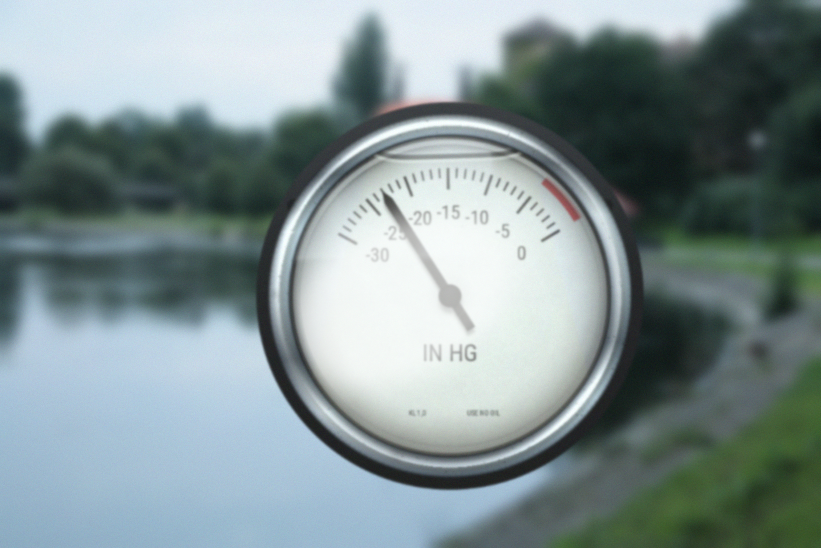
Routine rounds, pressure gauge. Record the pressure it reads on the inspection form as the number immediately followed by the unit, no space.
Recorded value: -23inHg
